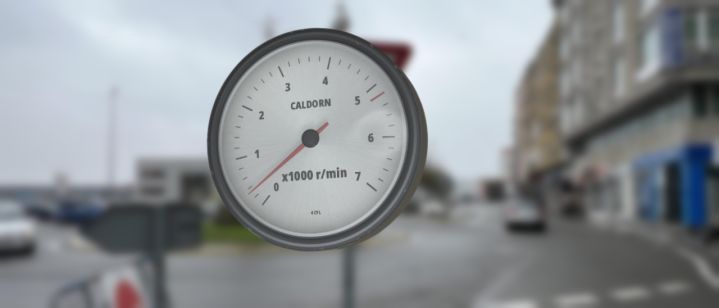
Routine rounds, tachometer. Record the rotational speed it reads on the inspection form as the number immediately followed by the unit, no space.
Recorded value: 300rpm
